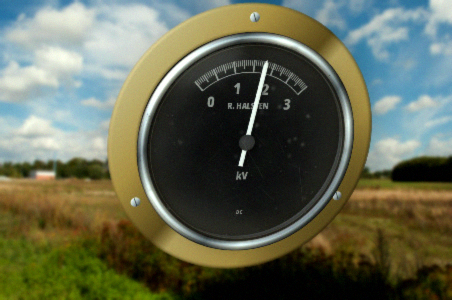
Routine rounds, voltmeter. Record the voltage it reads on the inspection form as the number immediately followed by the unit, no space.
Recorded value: 1.75kV
